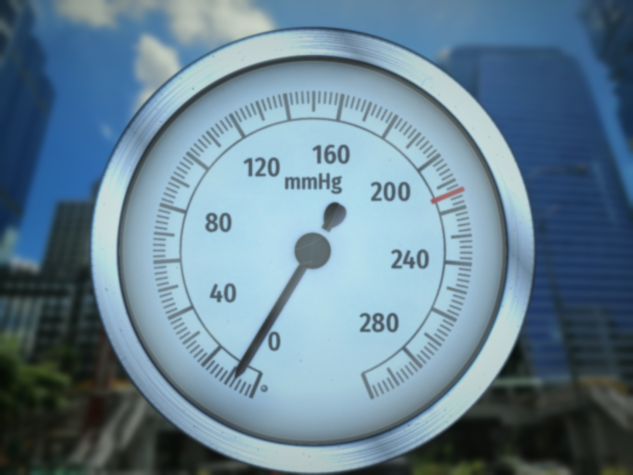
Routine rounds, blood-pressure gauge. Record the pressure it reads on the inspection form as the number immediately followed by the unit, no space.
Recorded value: 8mmHg
